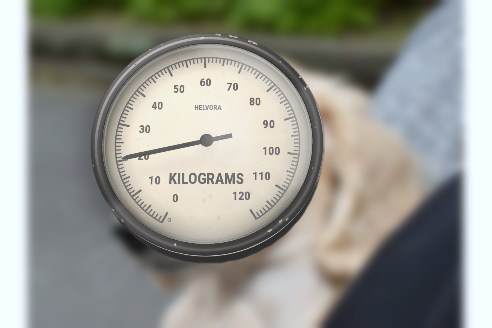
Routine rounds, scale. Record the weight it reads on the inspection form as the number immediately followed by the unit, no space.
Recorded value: 20kg
